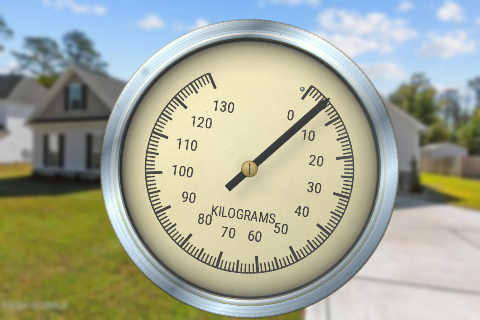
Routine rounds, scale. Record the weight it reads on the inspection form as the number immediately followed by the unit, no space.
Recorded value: 5kg
